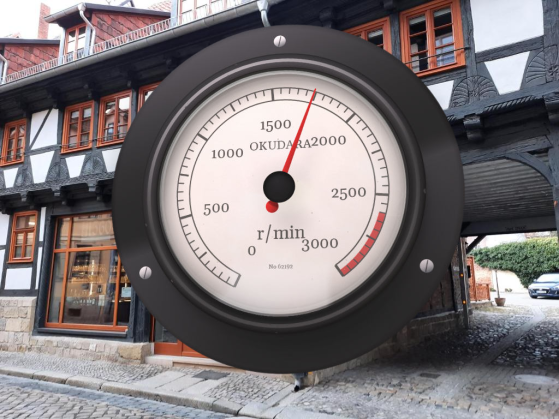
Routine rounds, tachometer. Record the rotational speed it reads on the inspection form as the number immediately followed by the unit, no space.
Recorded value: 1750rpm
